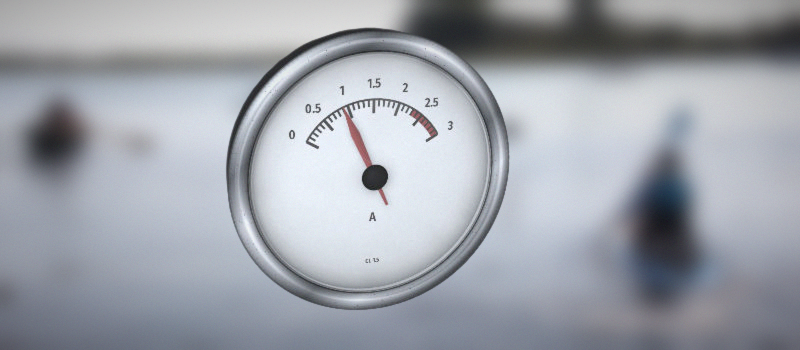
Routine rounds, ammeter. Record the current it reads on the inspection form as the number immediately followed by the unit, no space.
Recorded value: 0.9A
